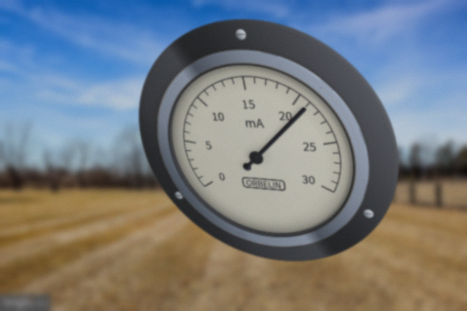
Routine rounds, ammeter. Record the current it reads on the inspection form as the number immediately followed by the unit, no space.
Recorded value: 21mA
